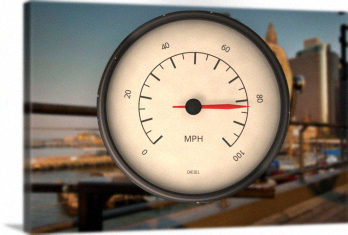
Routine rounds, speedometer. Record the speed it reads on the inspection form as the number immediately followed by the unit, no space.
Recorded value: 82.5mph
